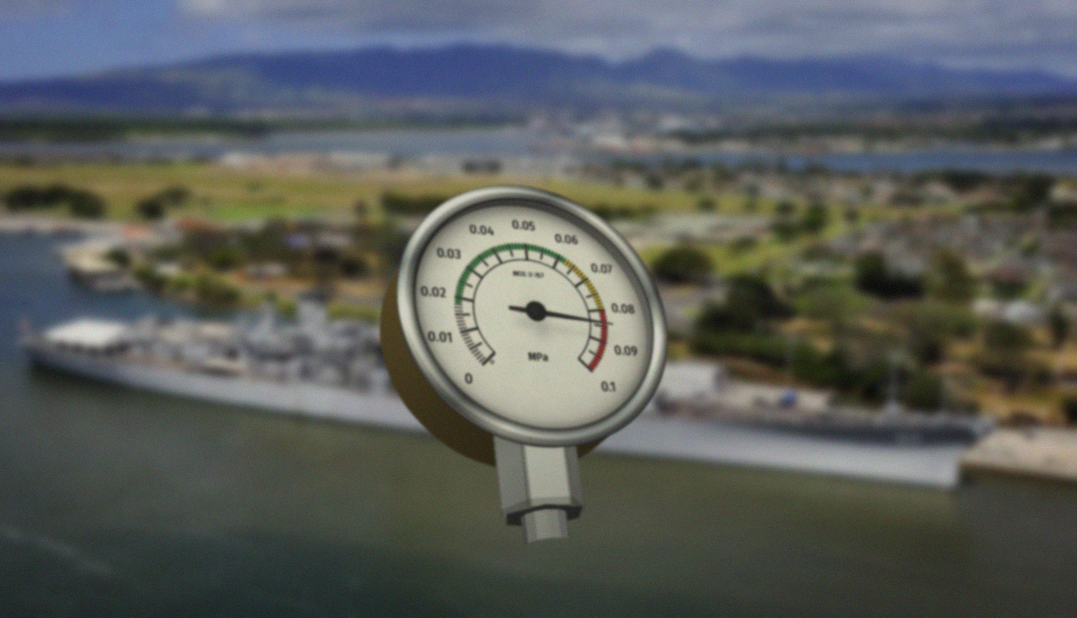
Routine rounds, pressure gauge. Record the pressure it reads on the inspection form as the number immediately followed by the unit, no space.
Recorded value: 0.085MPa
